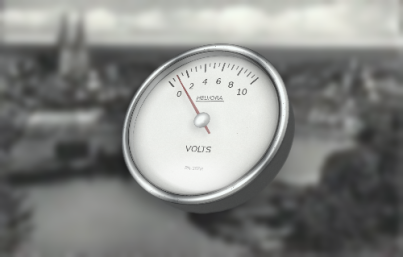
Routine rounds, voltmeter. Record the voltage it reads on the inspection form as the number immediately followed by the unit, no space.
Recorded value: 1V
